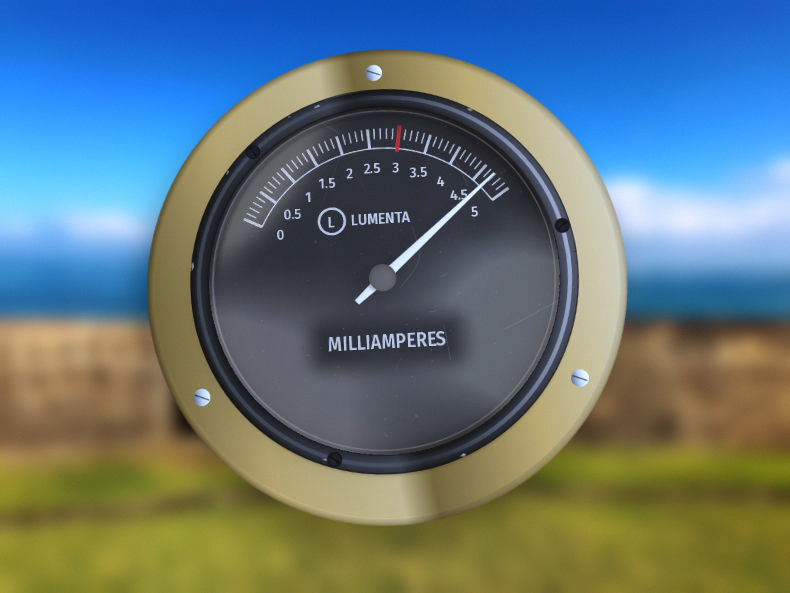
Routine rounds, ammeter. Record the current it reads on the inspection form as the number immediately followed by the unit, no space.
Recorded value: 4.7mA
